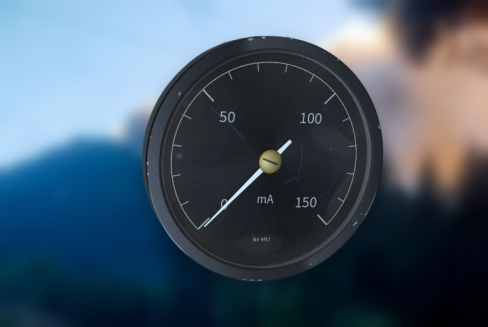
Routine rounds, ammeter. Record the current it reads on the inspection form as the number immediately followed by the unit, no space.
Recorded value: 0mA
